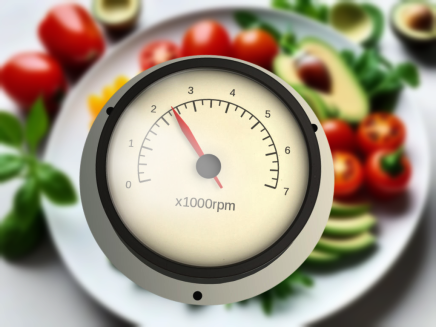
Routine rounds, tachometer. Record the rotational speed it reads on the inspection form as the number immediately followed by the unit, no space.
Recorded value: 2375rpm
